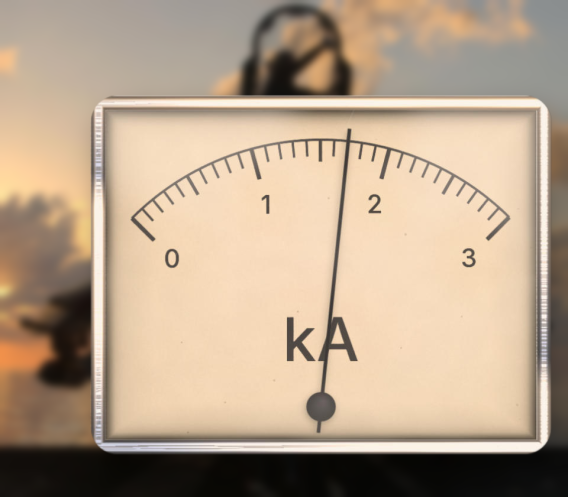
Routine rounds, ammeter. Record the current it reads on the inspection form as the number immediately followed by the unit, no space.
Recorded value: 1.7kA
